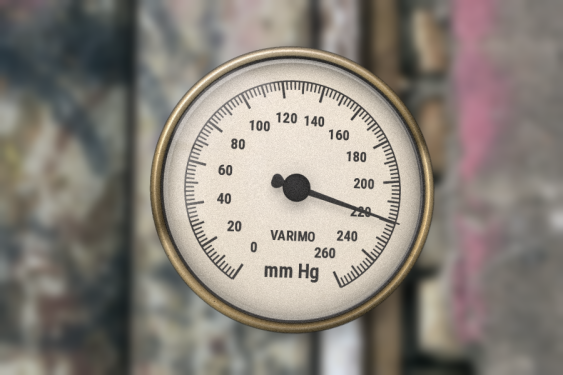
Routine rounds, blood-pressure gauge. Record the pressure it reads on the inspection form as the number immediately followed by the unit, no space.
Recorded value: 220mmHg
